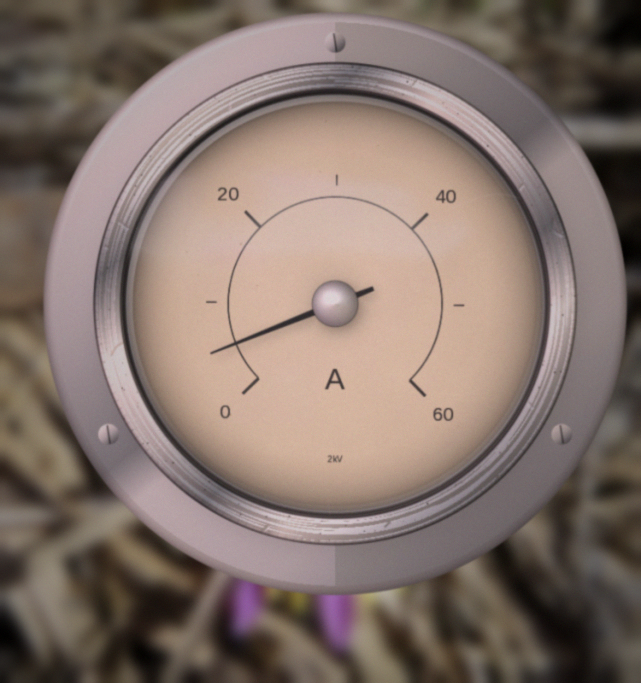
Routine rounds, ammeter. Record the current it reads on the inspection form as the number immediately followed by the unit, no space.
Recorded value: 5A
